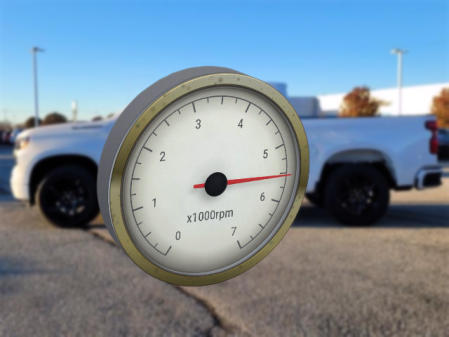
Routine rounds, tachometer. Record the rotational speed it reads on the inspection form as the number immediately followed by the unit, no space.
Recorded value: 5500rpm
